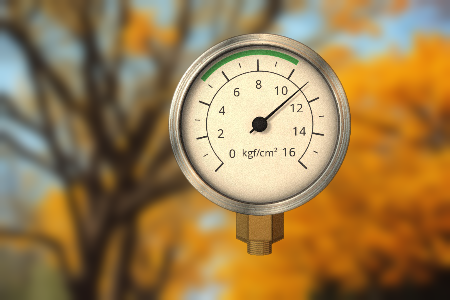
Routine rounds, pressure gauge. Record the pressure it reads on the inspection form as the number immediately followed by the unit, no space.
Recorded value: 11kg/cm²
